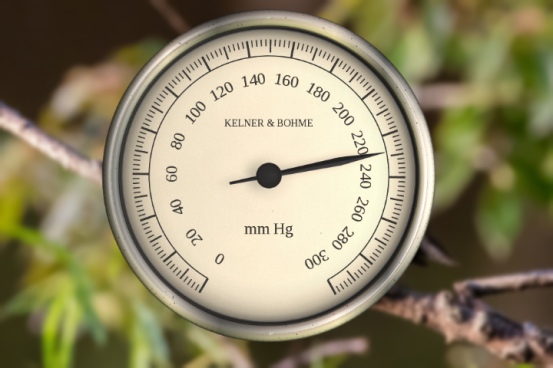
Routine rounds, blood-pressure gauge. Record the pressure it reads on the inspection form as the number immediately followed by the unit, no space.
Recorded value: 228mmHg
